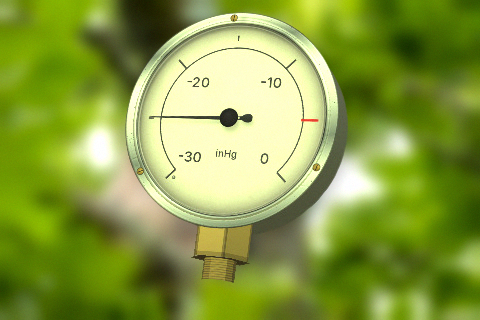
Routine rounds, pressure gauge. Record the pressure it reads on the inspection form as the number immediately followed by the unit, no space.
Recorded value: -25inHg
